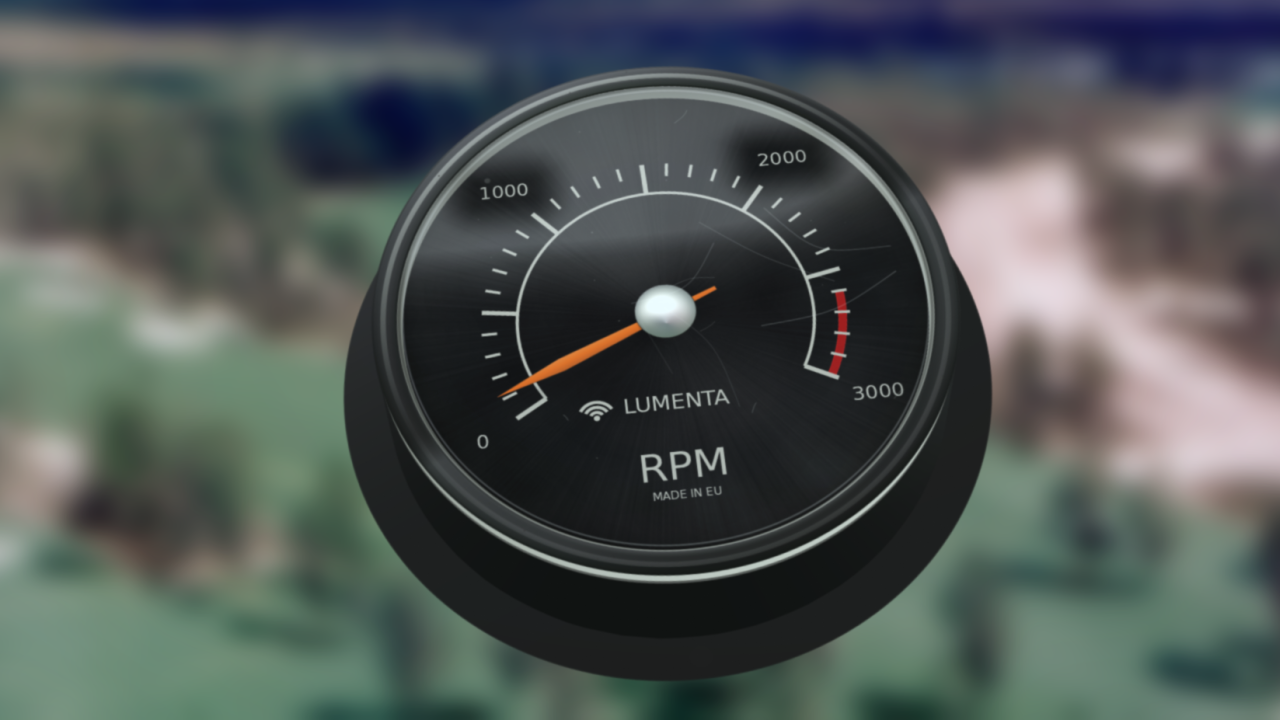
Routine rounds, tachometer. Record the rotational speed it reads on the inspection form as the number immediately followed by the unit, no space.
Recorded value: 100rpm
